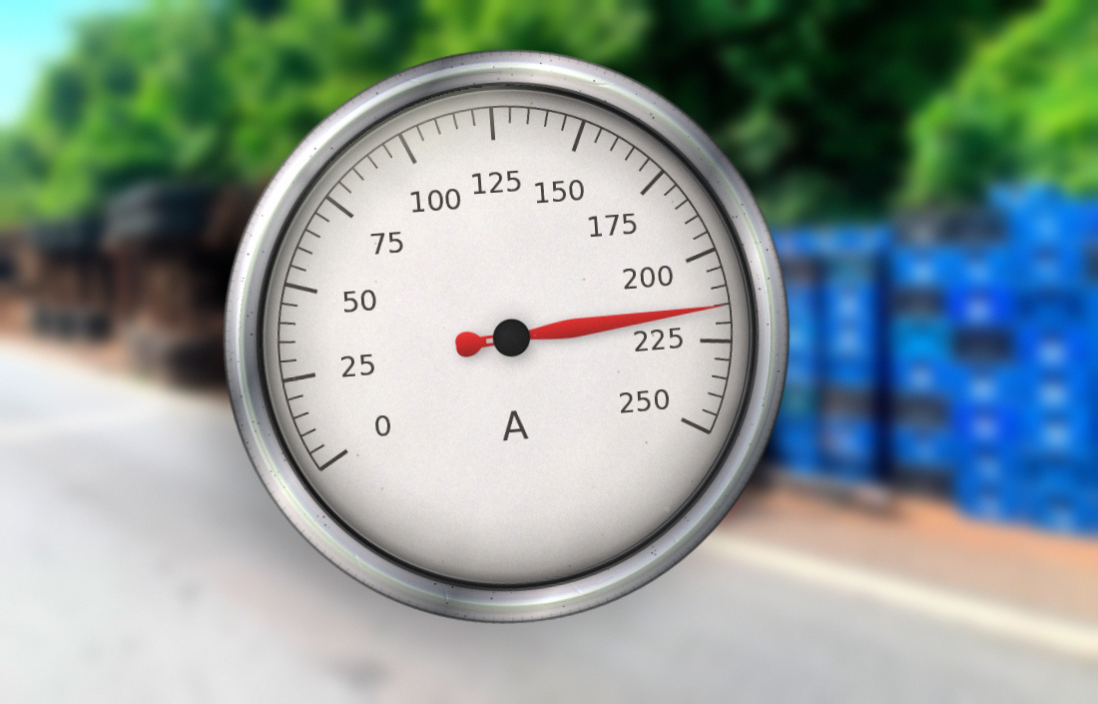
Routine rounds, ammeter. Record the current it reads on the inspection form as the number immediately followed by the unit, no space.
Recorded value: 215A
